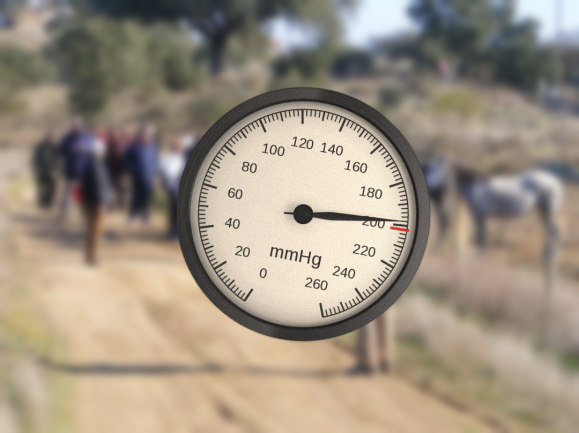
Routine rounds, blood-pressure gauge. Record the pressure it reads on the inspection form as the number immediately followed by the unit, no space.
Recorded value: 198mmHg
